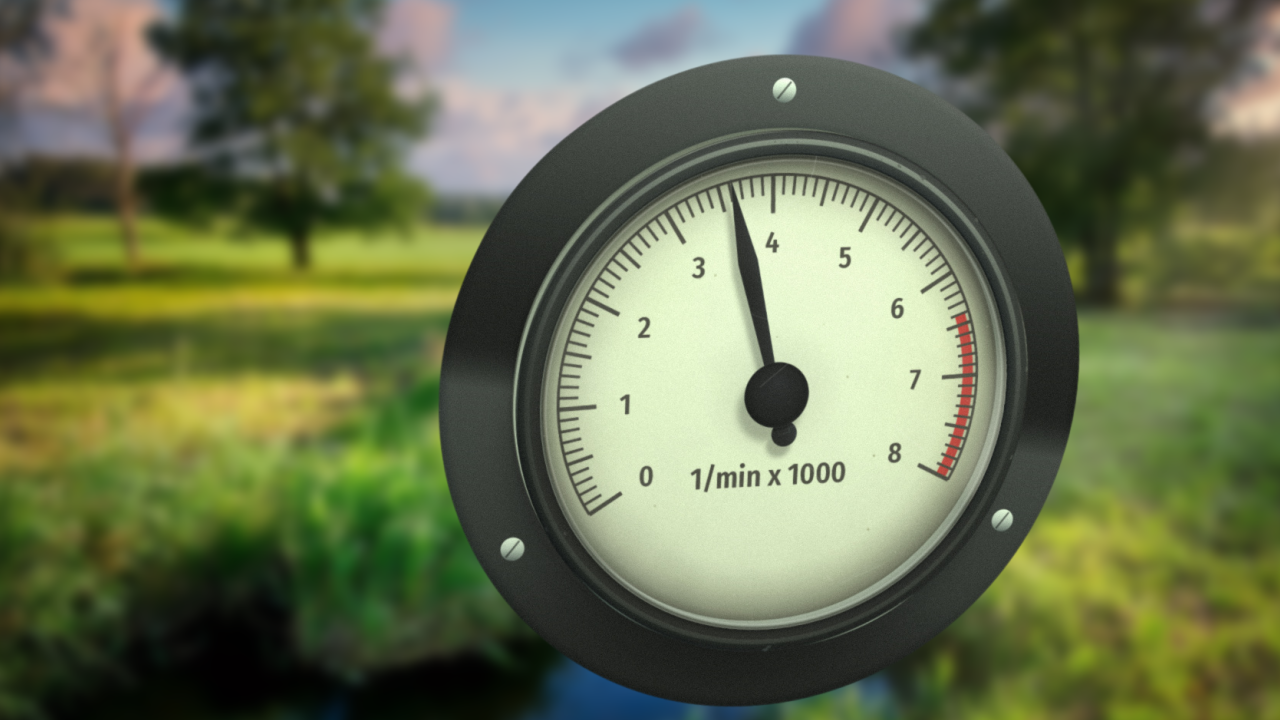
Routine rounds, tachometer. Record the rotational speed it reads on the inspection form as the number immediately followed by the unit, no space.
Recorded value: 3600rpm
